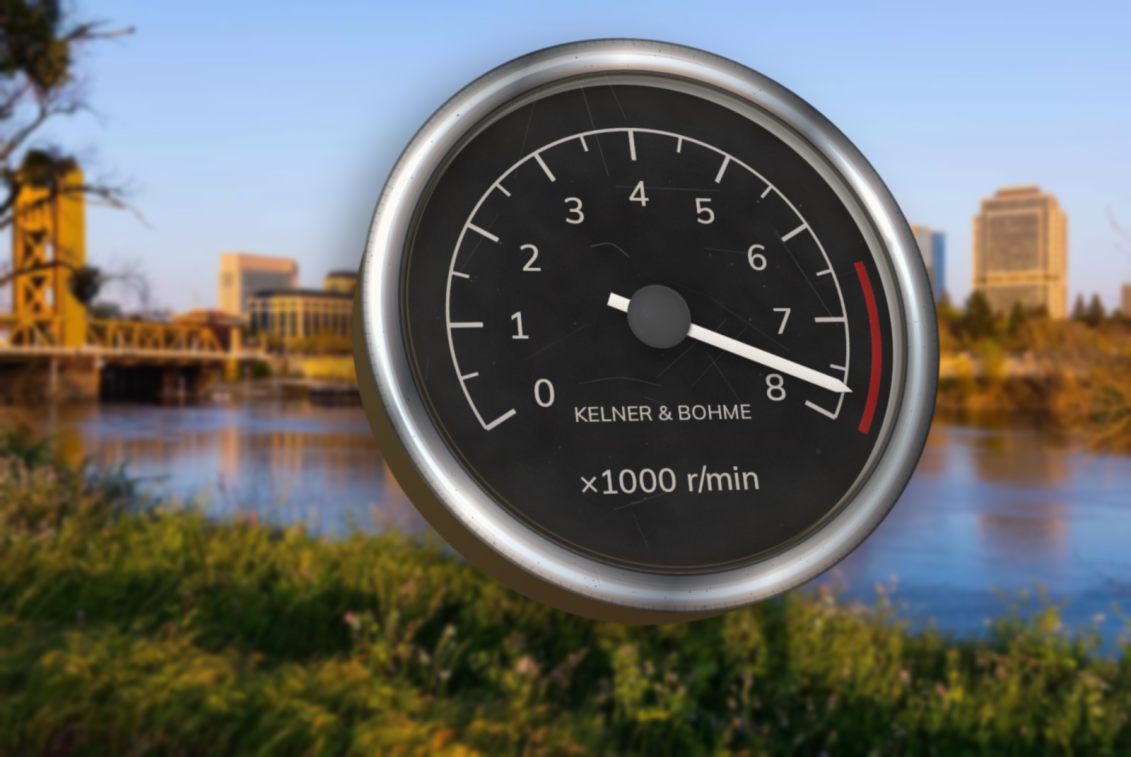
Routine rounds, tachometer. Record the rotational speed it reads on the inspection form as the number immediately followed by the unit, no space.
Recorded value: 7750rpm
